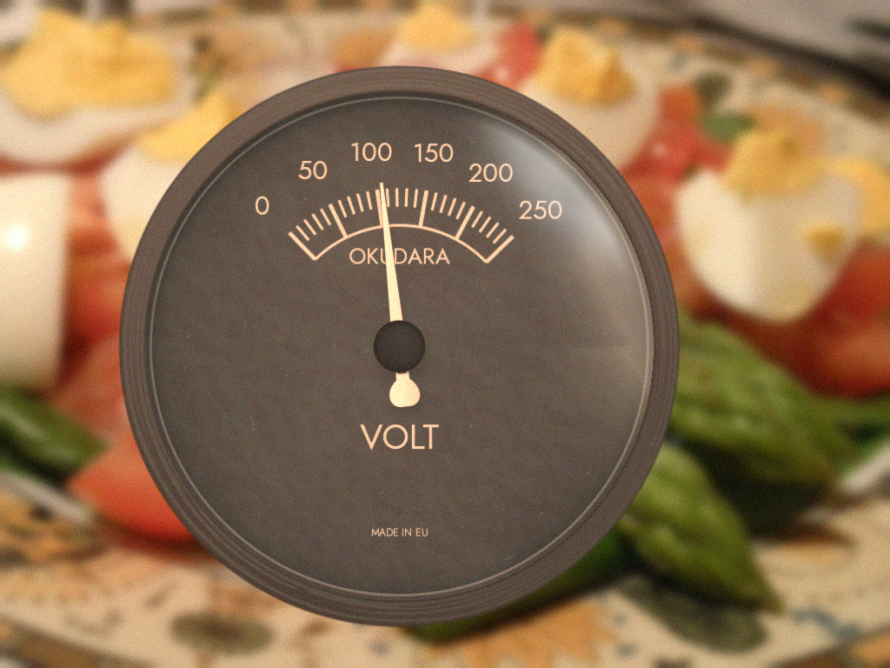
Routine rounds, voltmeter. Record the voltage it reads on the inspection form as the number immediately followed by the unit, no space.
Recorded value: 105V
